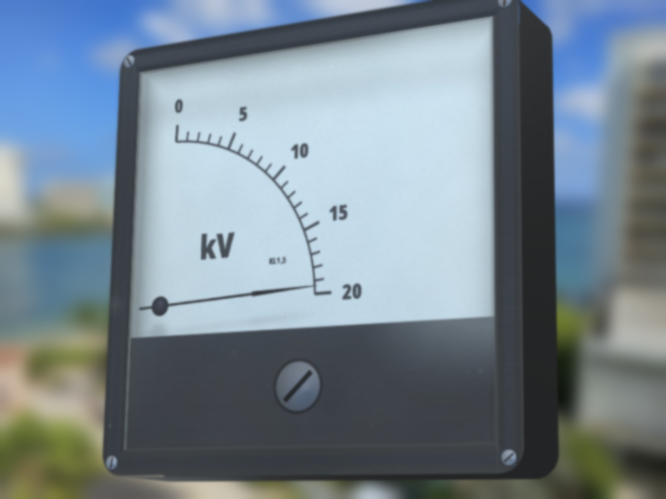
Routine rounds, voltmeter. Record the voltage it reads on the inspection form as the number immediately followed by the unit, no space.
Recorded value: 19.5kV
